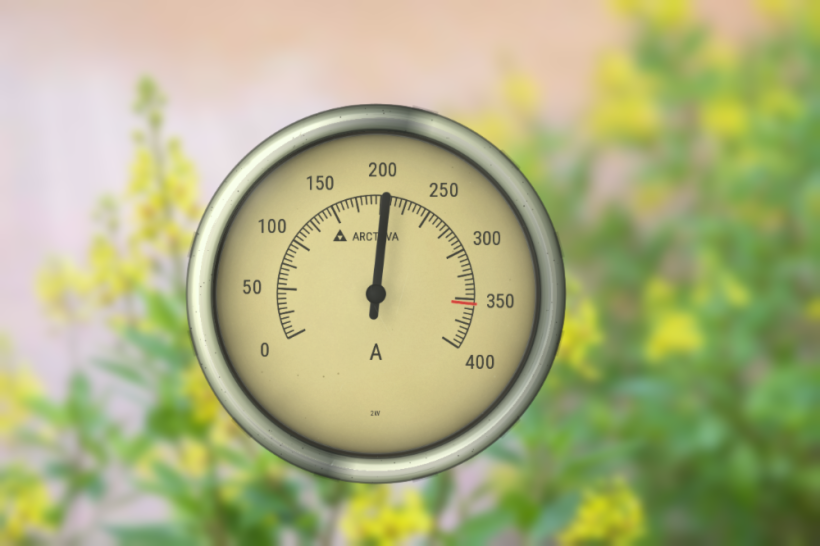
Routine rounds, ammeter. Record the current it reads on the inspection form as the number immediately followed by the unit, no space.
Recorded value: 205A
